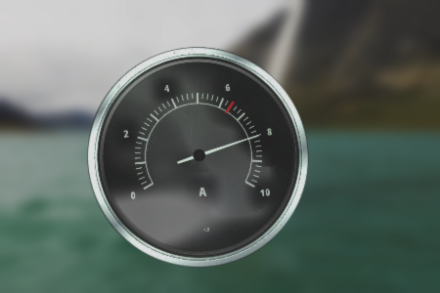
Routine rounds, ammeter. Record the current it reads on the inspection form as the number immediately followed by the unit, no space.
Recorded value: 8A
